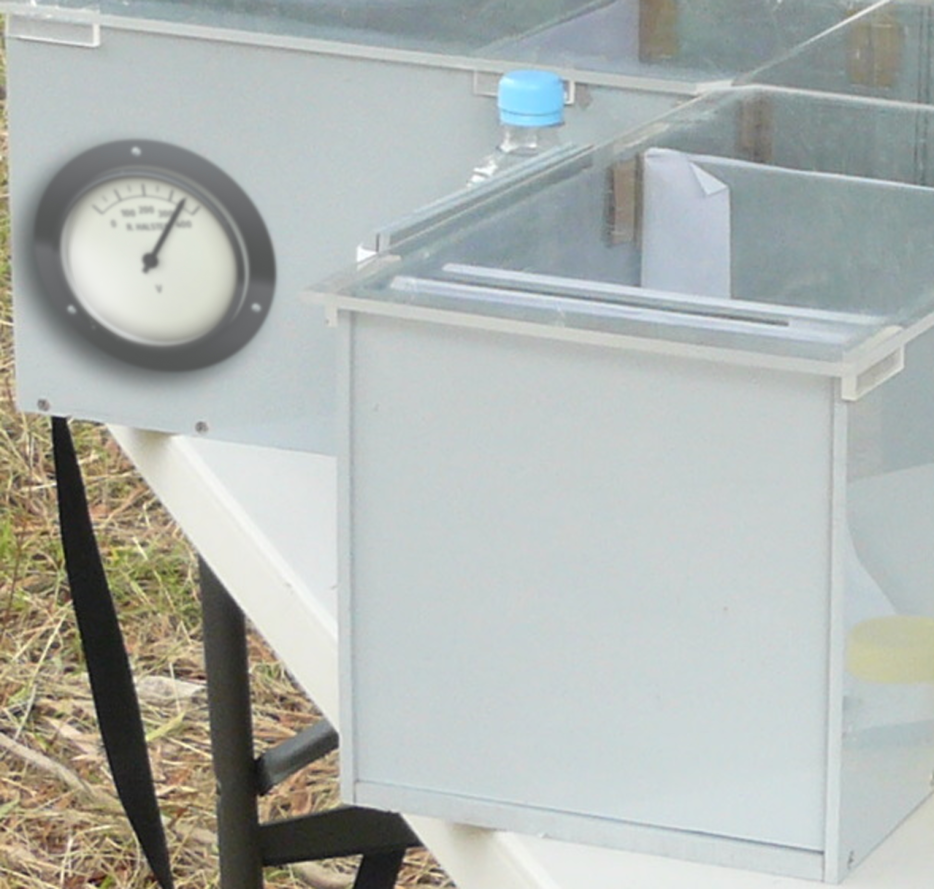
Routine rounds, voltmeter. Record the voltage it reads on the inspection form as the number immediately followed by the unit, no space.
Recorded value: 350V
